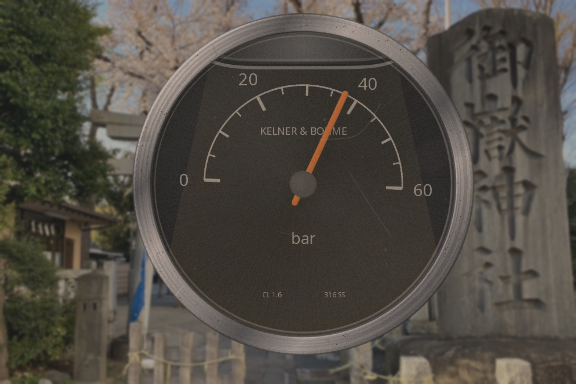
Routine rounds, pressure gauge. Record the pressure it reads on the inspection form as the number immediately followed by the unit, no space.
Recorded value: 37.5bar
